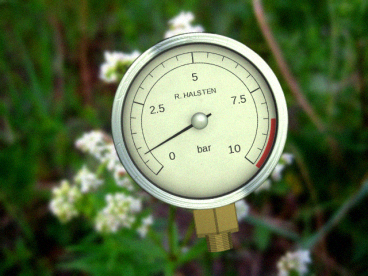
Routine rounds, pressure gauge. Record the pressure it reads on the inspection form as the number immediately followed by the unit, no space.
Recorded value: 0.75bar
